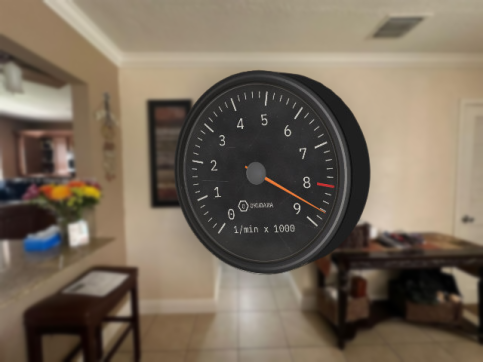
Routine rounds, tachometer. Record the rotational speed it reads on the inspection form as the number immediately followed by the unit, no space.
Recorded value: 8600rpm
